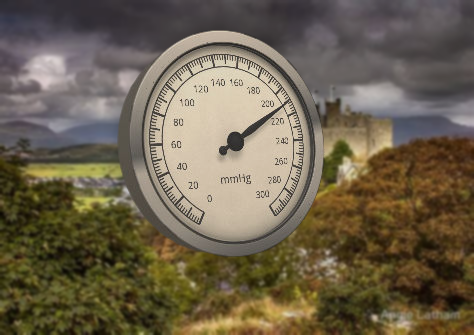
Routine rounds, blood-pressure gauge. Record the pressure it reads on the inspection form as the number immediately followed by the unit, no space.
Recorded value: 210mmHg
